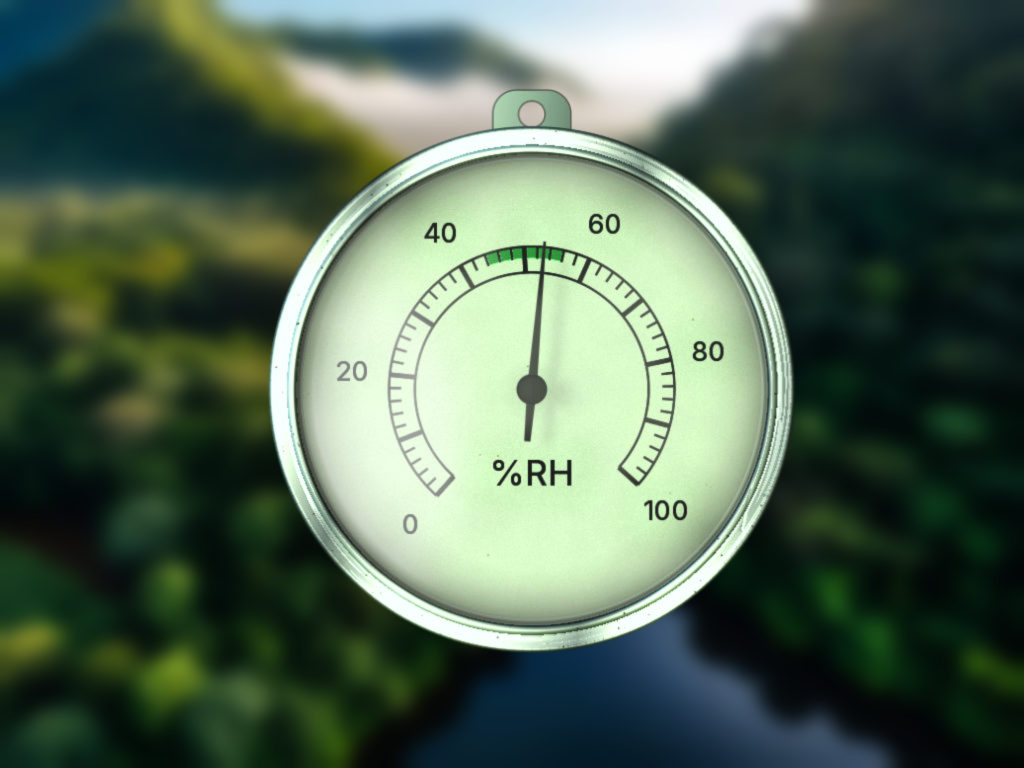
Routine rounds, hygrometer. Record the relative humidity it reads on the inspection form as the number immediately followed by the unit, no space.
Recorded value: 53%
